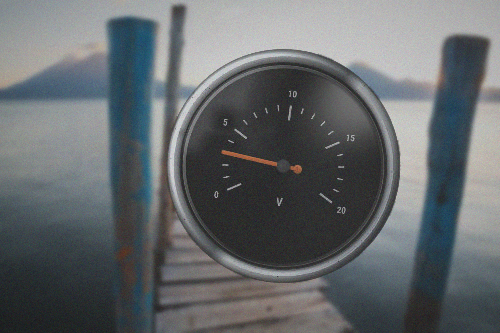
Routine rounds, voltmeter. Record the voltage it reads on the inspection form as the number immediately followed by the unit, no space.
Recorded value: 3V
